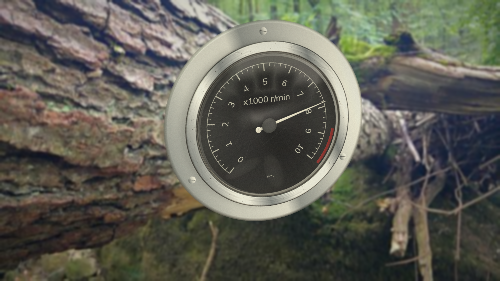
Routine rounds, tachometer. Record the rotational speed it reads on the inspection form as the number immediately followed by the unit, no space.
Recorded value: 7800rpm
